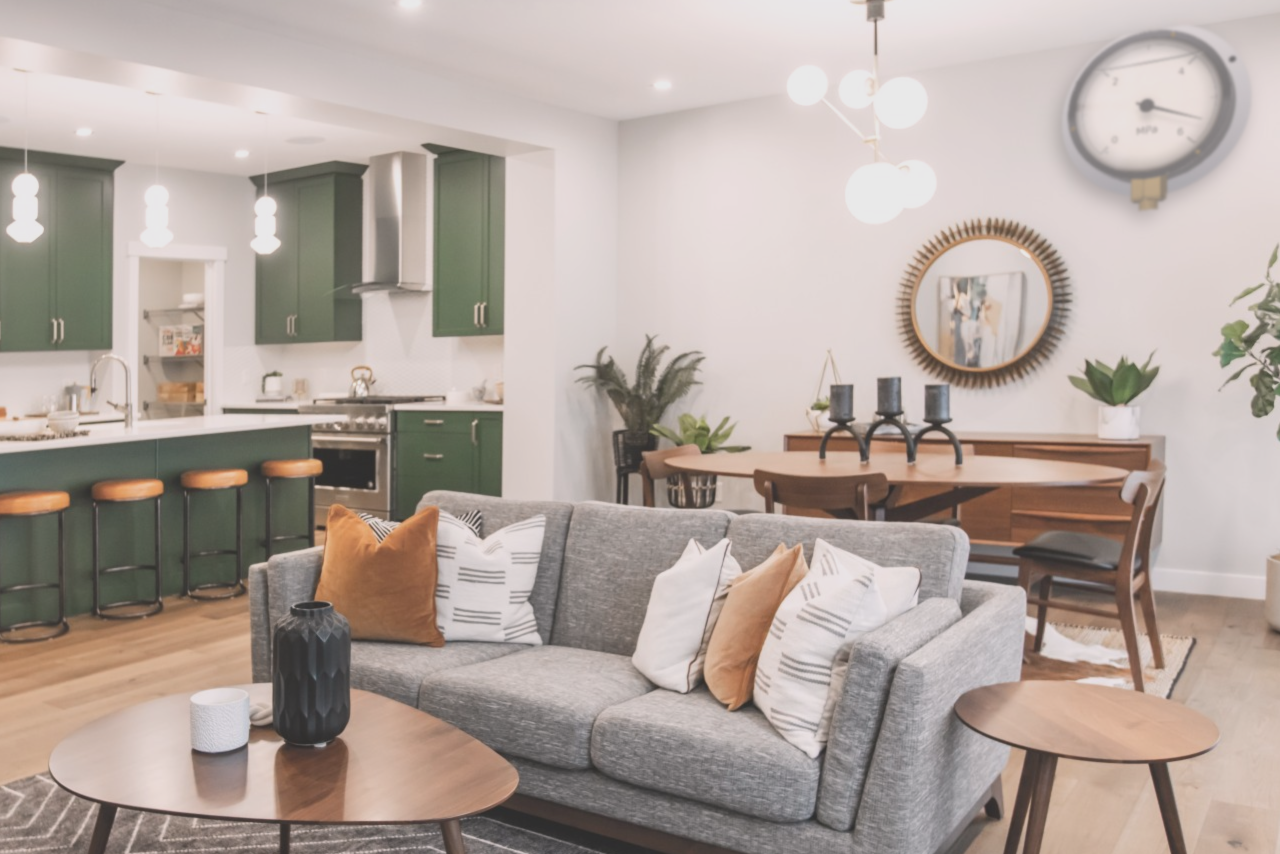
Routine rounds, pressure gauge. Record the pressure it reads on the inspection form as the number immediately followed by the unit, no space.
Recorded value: 5.5MPa
